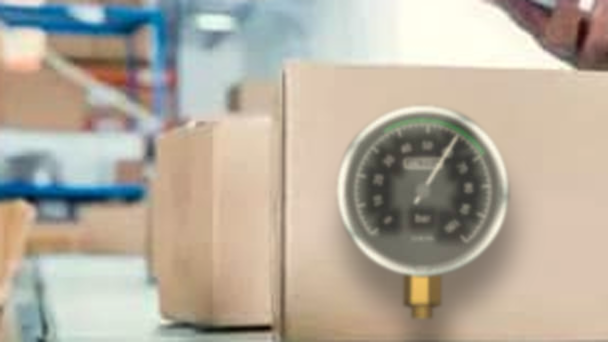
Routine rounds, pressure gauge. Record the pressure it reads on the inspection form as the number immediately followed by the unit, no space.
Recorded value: 60bar
